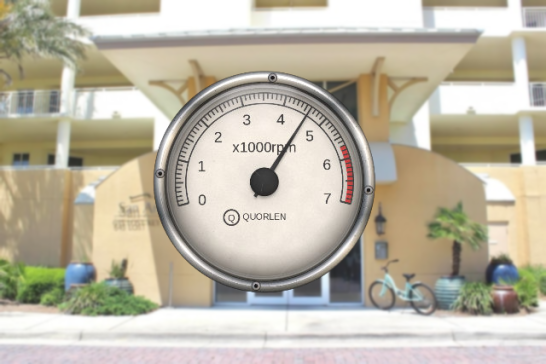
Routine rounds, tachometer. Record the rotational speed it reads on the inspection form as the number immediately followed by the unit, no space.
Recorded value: 4600rpm
